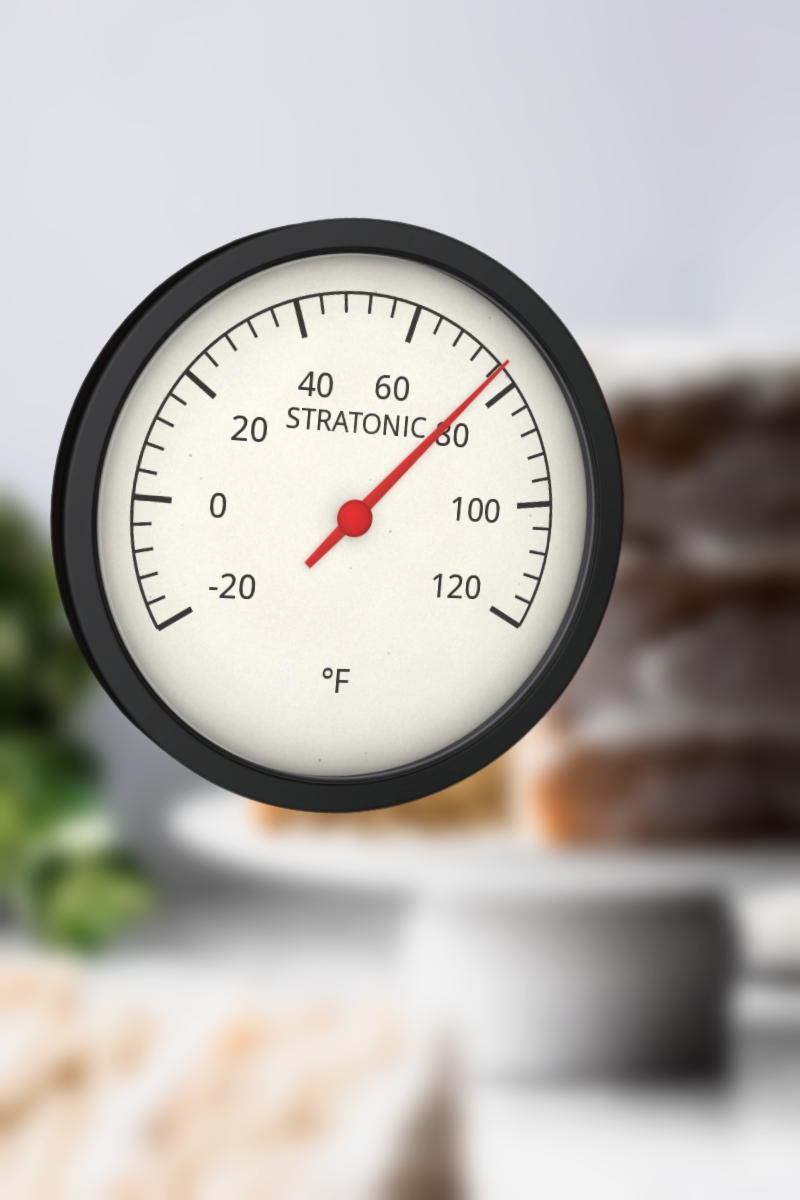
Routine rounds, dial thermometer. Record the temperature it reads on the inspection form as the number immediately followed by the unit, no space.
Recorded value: 76°F
